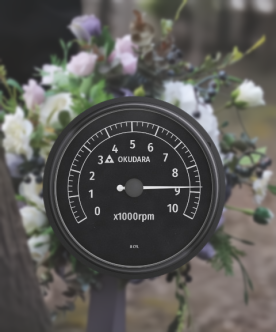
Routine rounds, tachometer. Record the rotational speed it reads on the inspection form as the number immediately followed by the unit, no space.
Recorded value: 8800rpm
